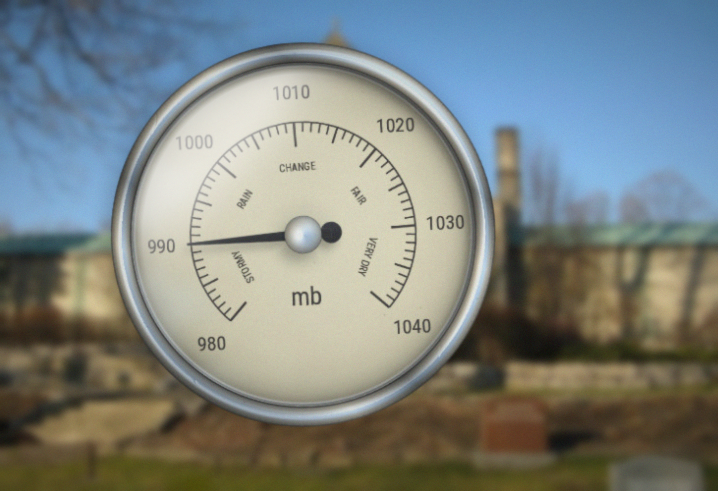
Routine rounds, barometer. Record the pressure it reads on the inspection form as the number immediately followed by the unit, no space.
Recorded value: 990mbar
